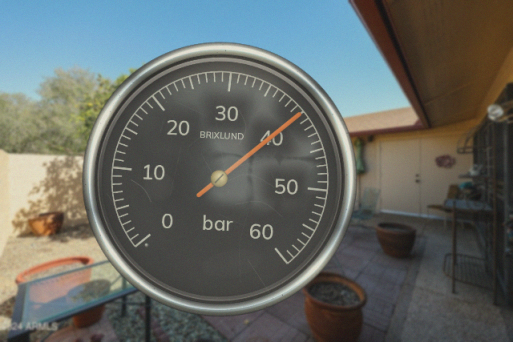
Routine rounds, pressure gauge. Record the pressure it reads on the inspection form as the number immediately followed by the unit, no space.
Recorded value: 40bar
